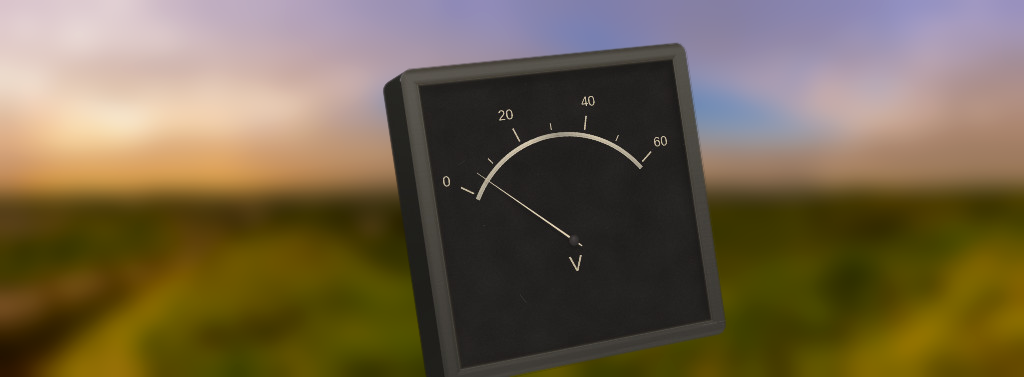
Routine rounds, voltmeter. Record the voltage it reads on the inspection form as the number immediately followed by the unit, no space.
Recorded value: 5V
